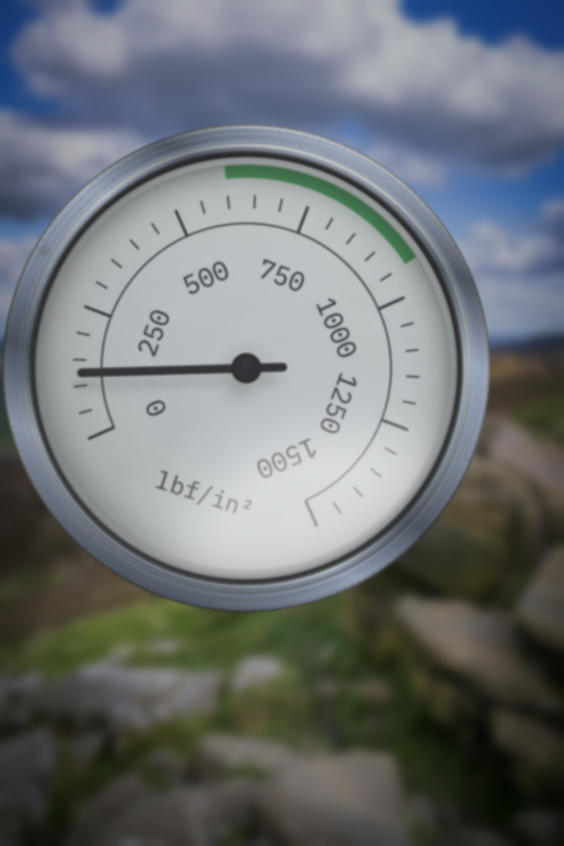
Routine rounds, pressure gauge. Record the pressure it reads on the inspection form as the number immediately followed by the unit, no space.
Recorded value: 125psi
